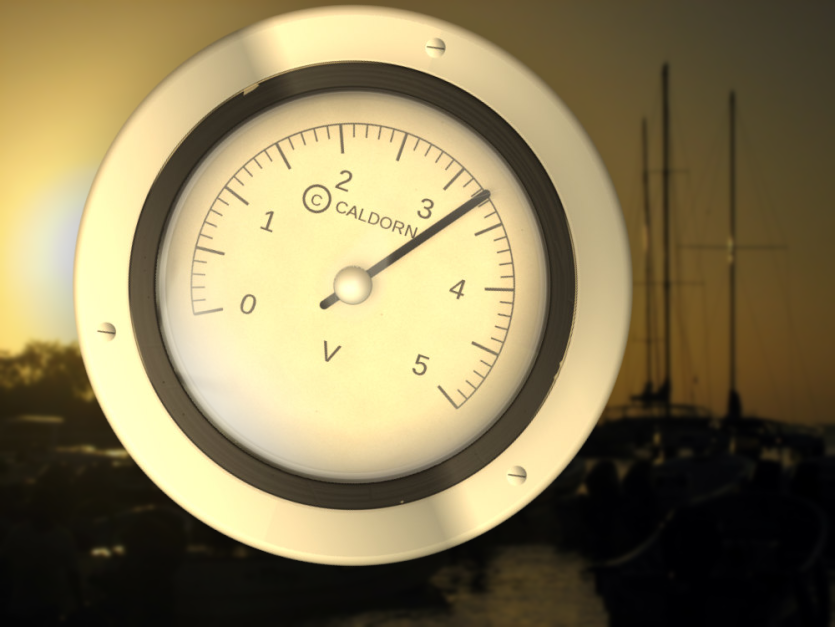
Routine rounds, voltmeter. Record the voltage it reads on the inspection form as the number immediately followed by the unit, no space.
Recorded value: 3.25V
